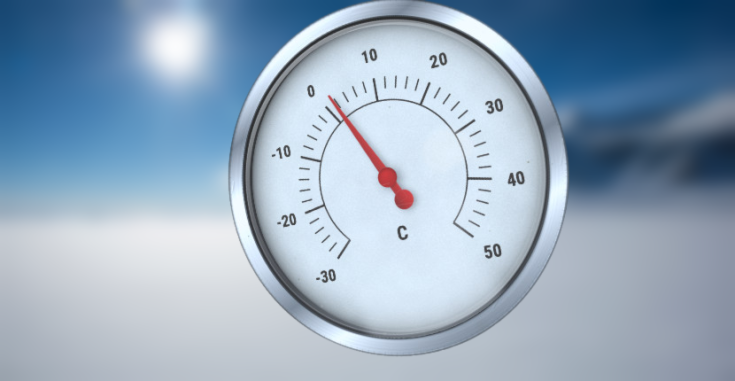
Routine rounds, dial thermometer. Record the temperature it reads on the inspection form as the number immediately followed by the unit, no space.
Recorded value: 2°C
